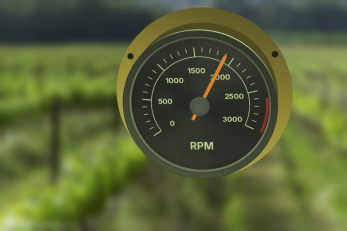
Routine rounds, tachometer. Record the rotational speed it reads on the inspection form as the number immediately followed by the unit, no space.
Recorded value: 1900rpm
